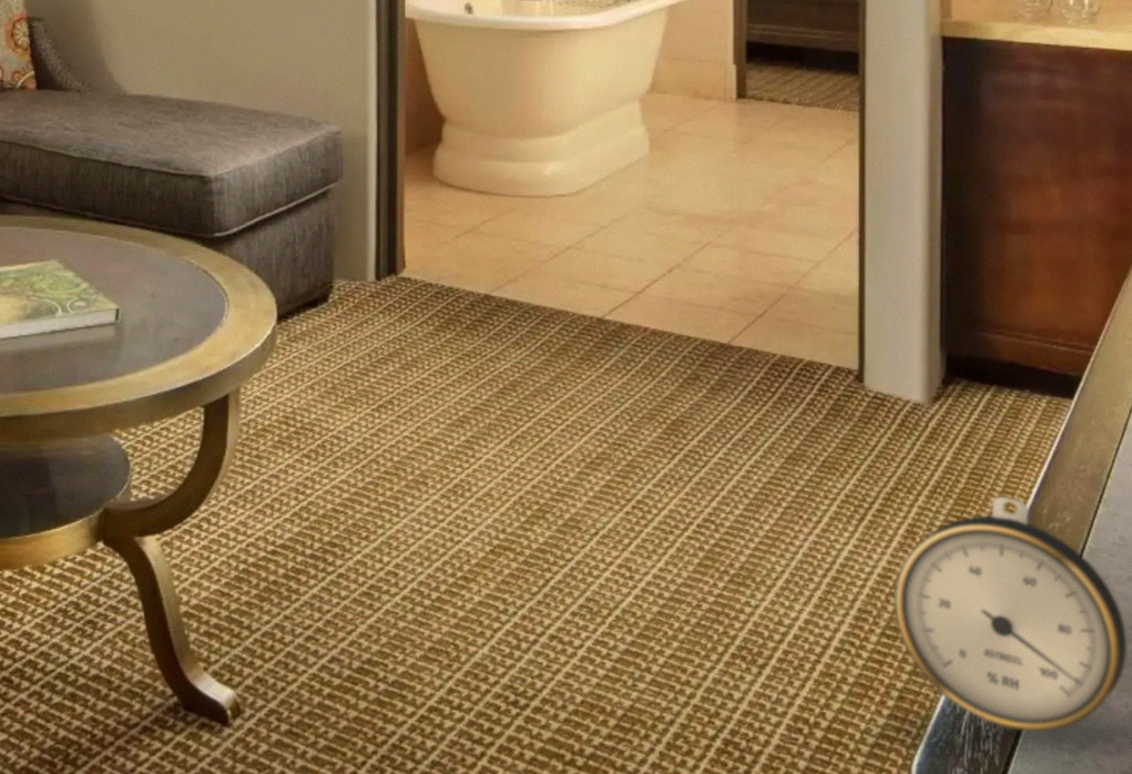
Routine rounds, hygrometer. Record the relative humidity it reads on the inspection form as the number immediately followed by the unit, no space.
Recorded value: 95%
